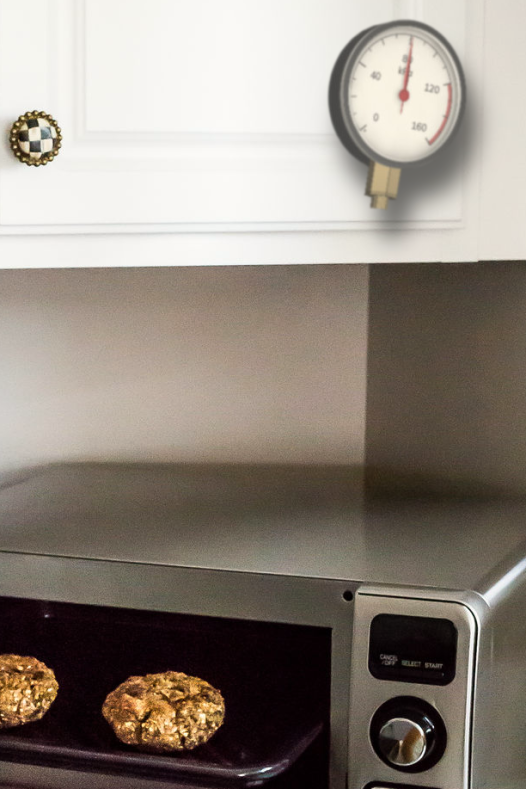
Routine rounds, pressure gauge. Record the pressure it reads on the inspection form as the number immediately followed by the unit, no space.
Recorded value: 80kPa
